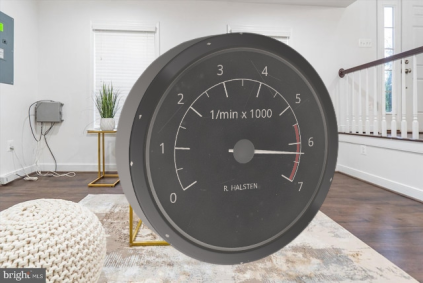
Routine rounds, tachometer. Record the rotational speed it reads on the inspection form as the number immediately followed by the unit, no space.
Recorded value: 6250rpm
